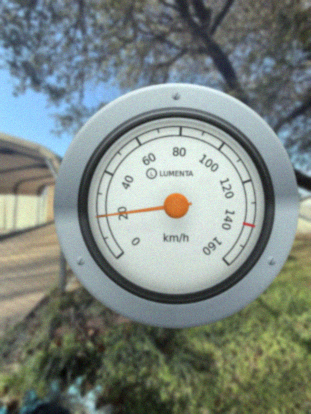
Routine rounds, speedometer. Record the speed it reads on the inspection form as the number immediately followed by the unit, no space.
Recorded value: 20km/h
